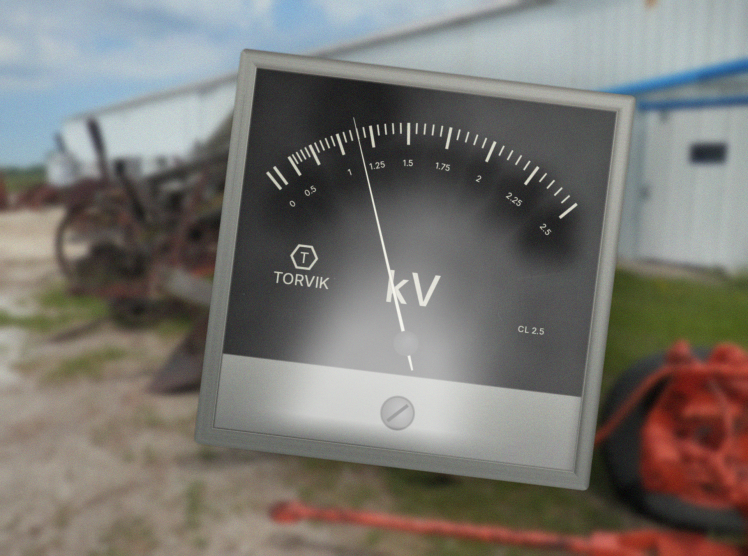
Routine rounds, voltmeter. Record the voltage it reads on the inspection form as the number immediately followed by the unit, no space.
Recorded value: 1.15kV
